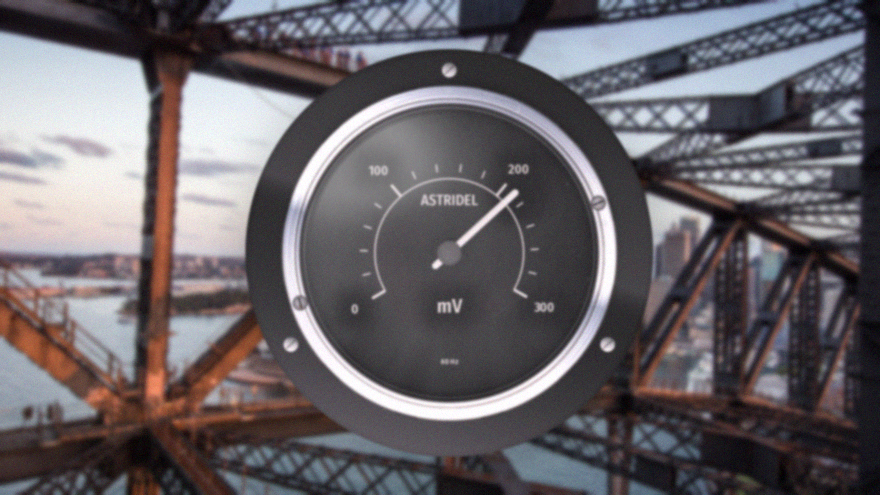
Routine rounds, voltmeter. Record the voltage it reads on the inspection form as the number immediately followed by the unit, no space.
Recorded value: 210mV
